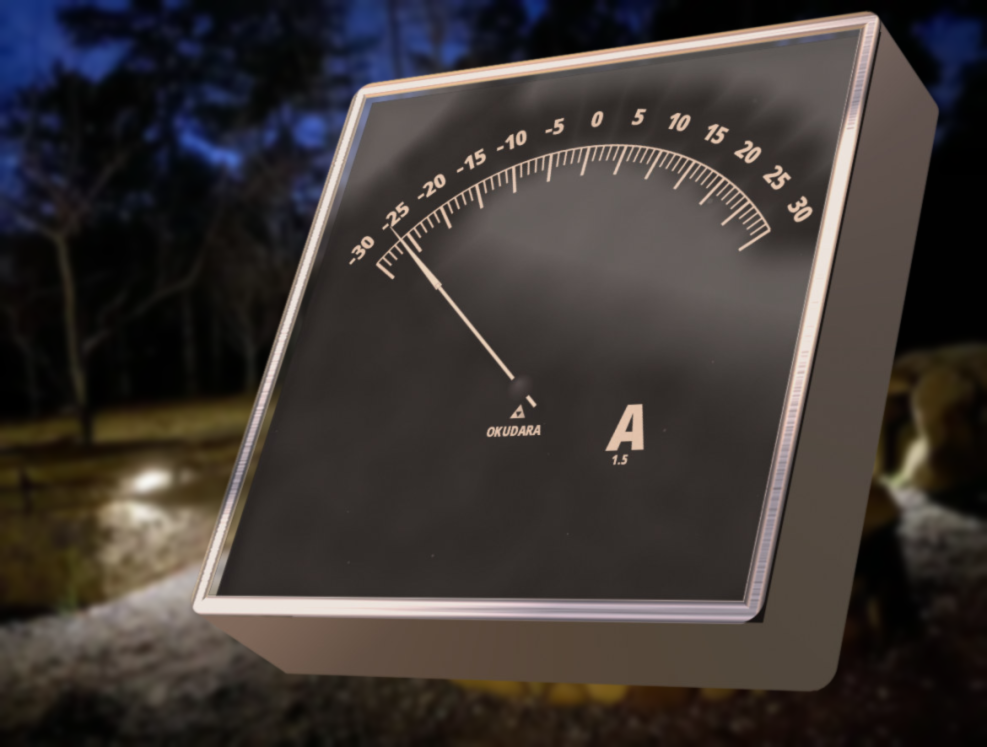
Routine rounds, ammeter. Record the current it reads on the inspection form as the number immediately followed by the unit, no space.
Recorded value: -26A
